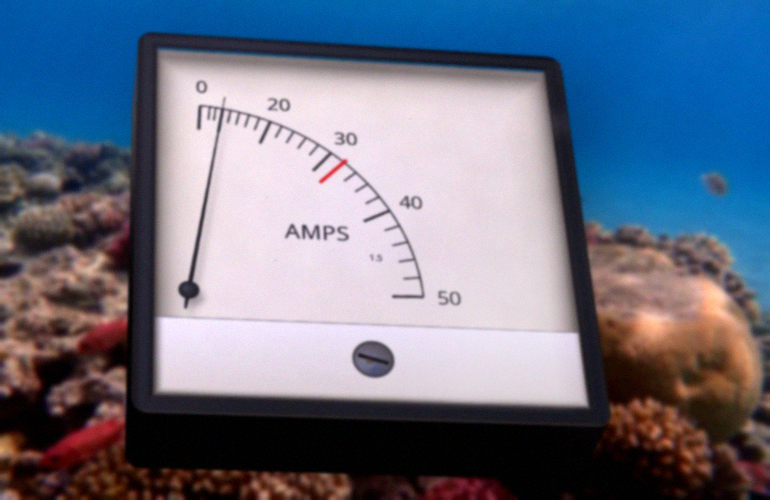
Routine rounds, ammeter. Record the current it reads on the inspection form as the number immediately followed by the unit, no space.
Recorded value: 10A
